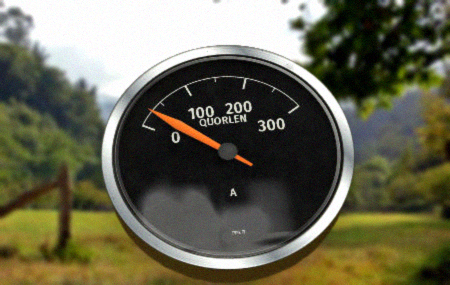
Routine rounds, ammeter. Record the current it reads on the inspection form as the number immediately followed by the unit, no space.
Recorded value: 25A
